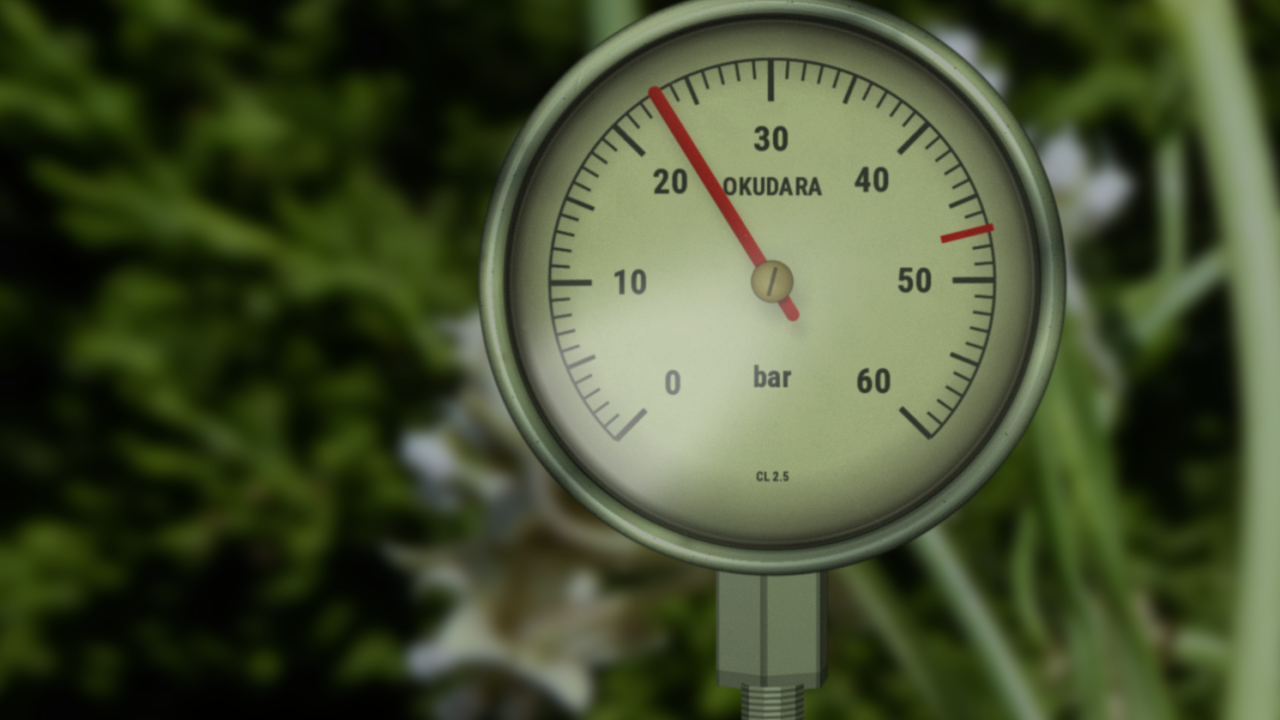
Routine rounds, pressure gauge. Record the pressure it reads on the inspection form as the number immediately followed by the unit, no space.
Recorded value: 23bar
